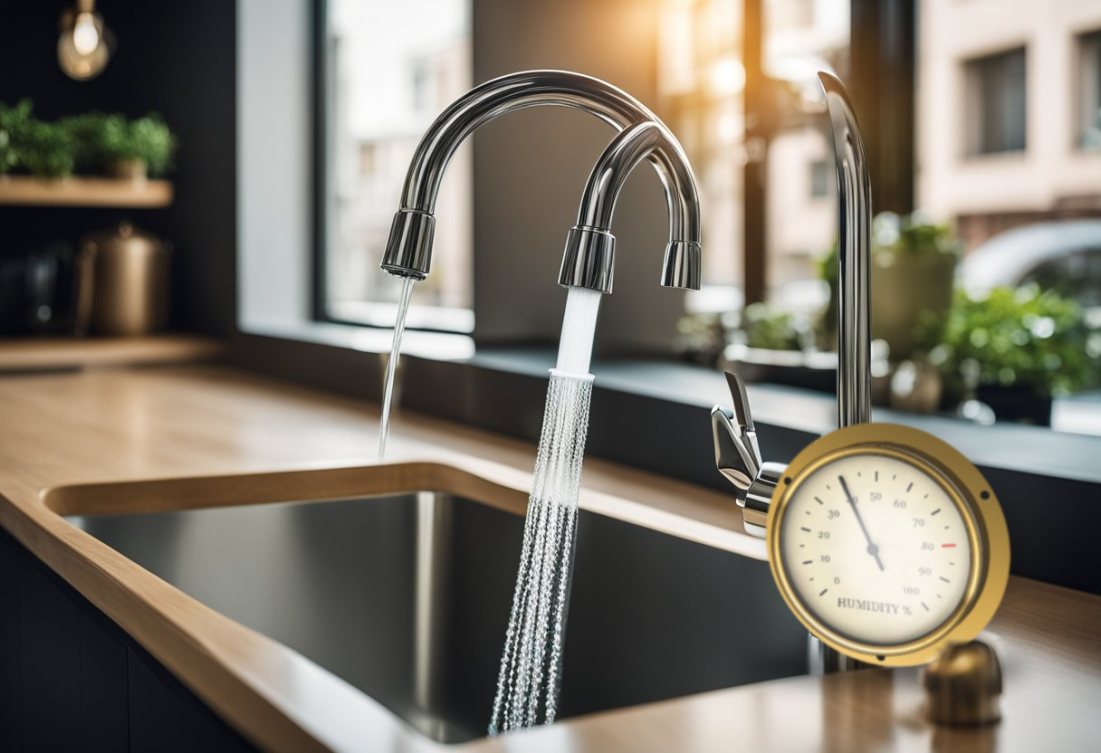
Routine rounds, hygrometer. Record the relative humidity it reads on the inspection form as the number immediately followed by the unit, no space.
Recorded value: 40%
